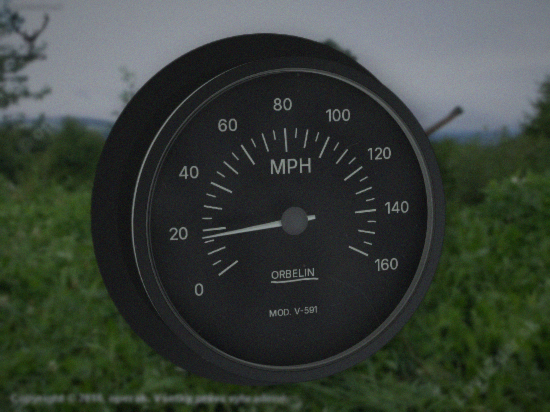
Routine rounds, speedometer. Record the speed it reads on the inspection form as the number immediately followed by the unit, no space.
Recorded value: 17.5mph
